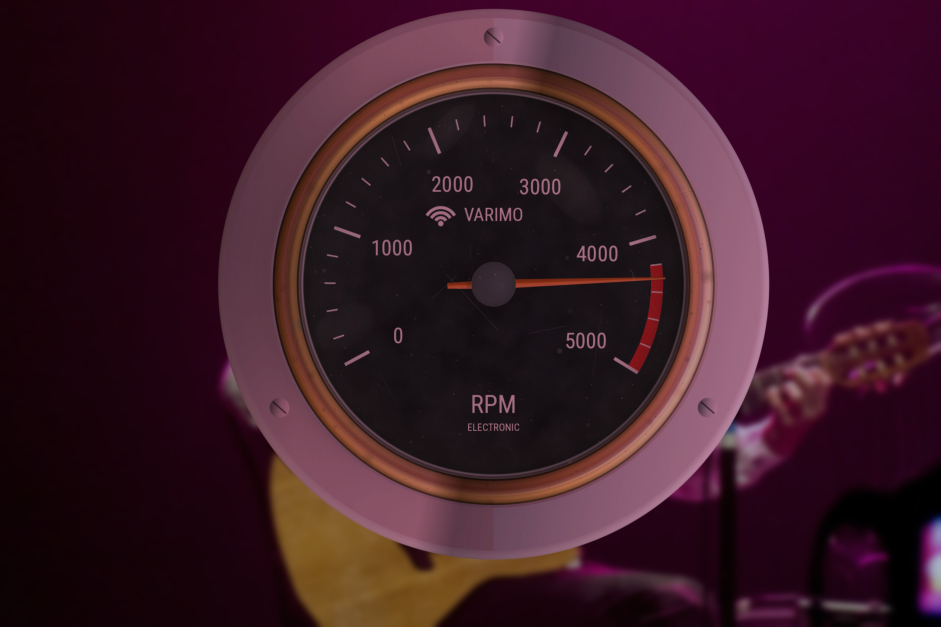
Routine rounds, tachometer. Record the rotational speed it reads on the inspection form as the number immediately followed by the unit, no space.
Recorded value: 4300rpm
